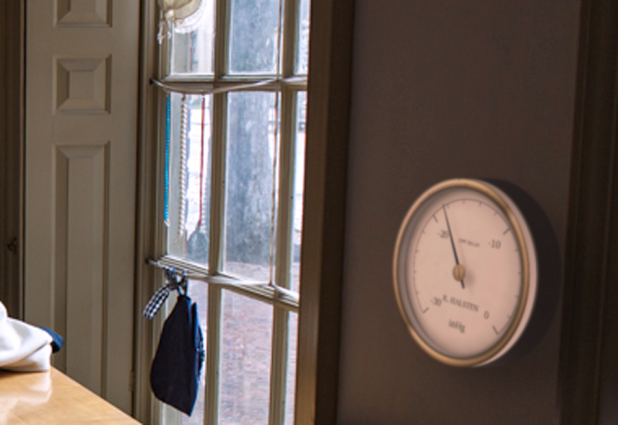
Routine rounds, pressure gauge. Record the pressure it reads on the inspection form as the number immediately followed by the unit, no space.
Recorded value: -18inHg
